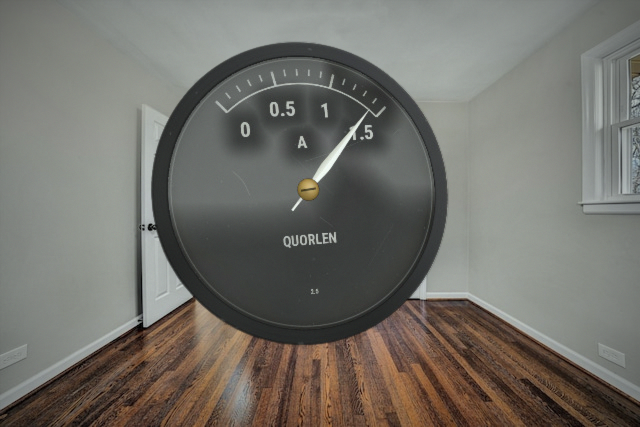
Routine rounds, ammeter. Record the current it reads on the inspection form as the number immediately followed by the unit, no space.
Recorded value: 1.4A
